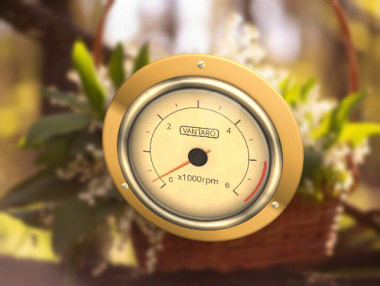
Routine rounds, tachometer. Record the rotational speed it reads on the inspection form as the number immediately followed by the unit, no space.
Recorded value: 250rpm
